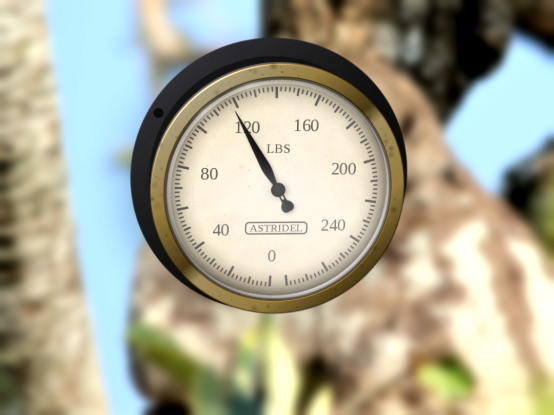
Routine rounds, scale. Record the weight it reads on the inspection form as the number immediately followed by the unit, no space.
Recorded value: 118lb
